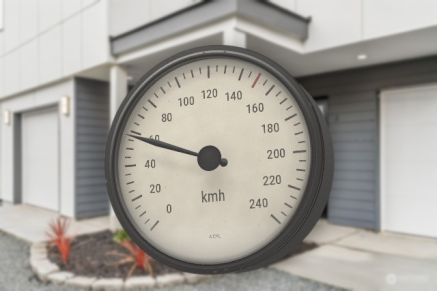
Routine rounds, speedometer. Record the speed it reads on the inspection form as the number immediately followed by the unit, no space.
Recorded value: 57.5km/h
